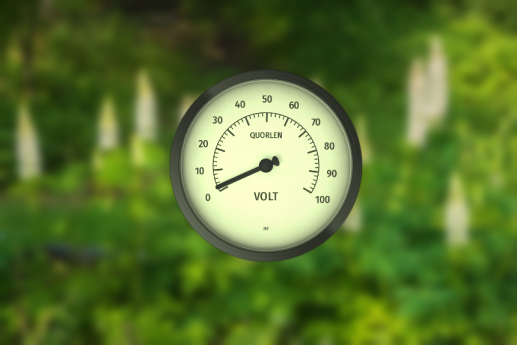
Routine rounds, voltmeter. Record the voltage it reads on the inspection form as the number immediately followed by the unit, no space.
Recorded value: 2V
